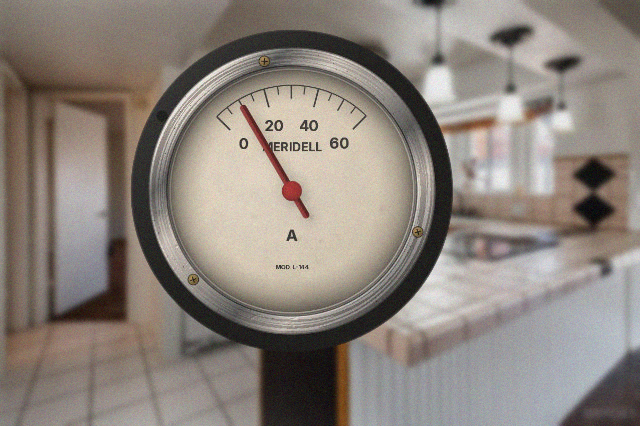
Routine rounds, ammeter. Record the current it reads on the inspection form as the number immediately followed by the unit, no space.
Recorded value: 10A
